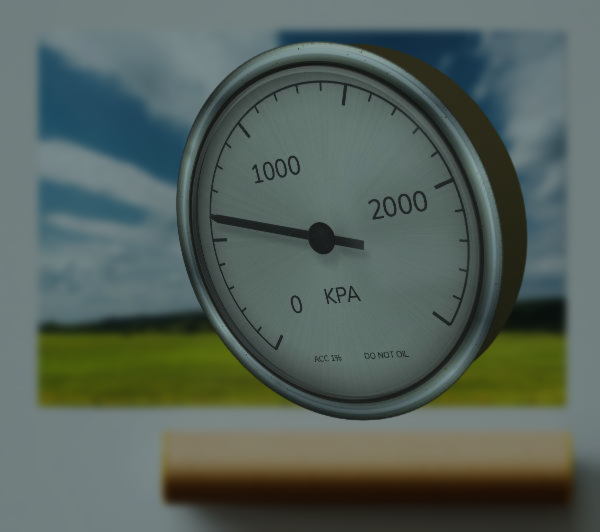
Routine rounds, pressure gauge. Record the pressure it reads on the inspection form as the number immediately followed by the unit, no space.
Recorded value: 600kPa
